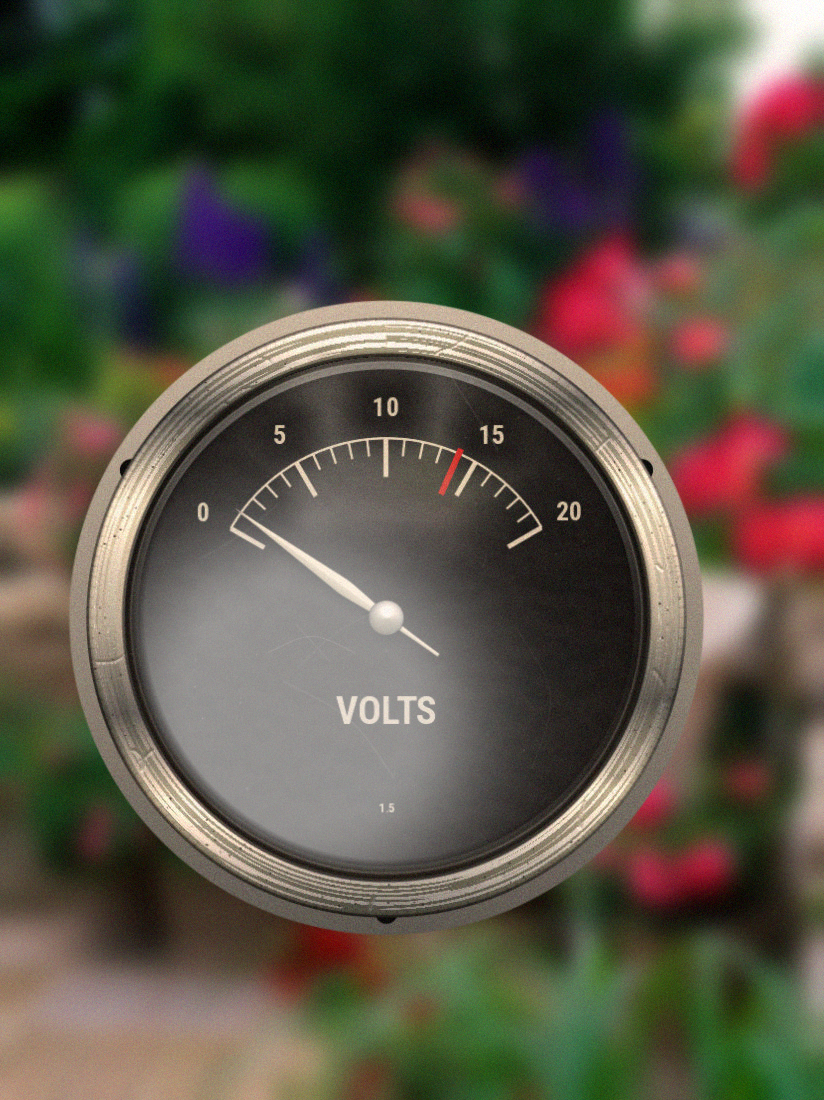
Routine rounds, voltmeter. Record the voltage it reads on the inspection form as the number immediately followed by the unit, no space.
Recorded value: 1V
